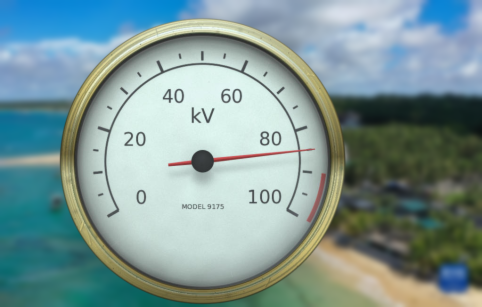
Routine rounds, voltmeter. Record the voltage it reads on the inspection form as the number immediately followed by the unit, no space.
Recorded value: 85kV
